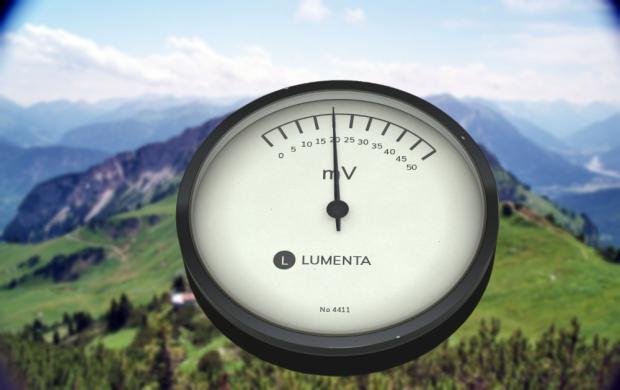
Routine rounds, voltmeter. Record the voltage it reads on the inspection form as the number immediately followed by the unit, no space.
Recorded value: 20mV
